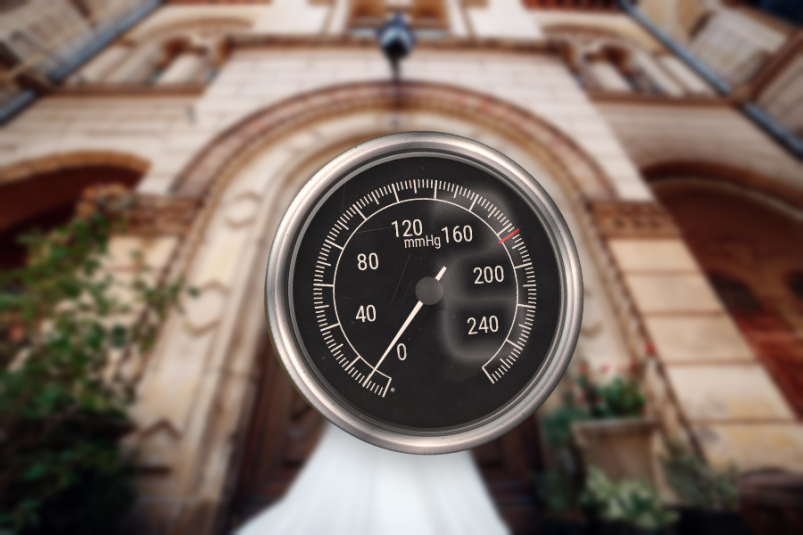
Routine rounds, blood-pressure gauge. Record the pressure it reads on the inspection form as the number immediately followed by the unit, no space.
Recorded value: 10mmHg
